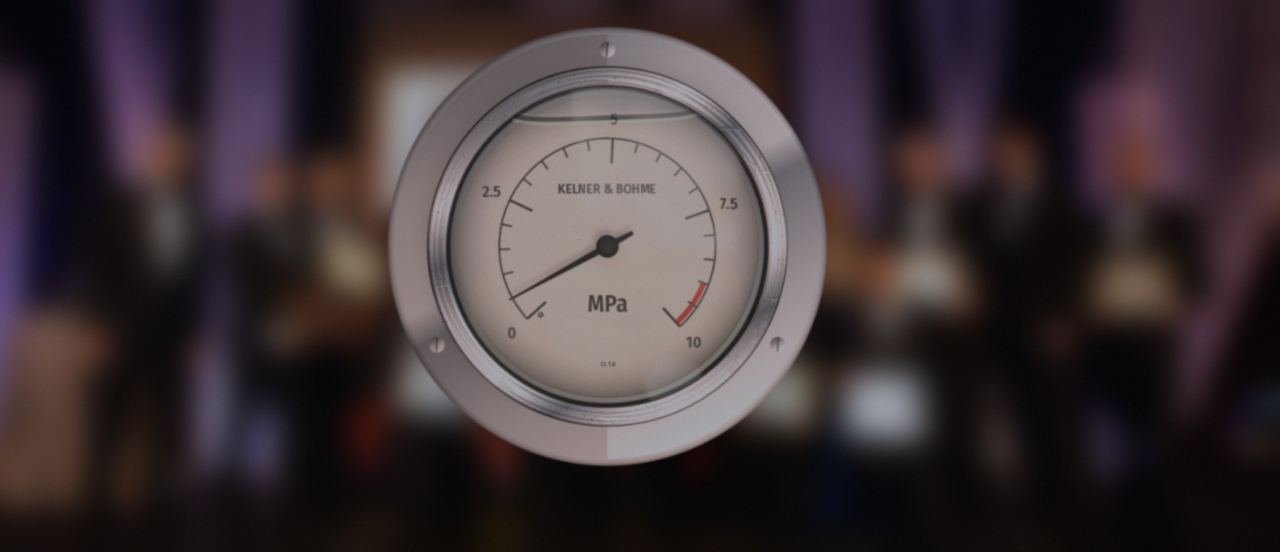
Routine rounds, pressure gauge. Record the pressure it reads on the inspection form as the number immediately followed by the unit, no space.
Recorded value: 0.5MPa
